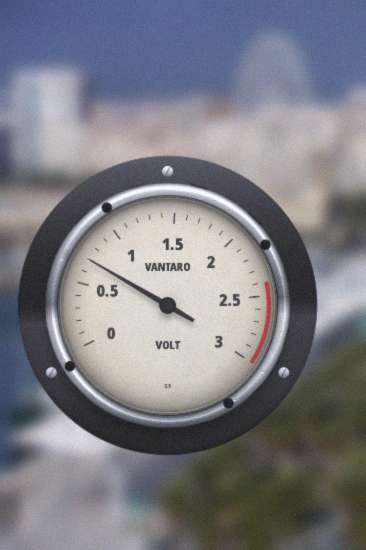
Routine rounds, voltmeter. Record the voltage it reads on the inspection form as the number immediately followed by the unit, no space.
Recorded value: 0.7V
